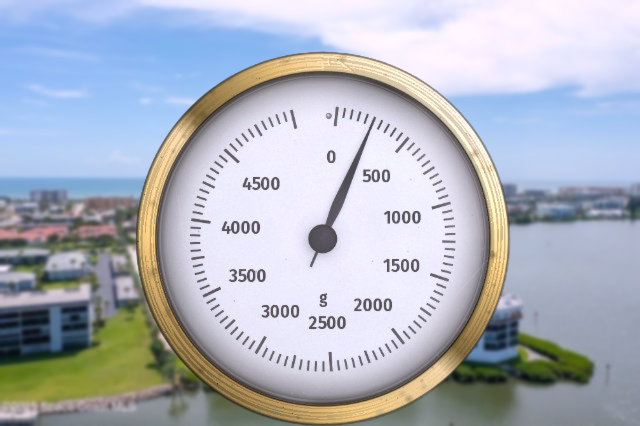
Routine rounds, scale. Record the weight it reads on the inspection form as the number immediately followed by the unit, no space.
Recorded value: 250g
